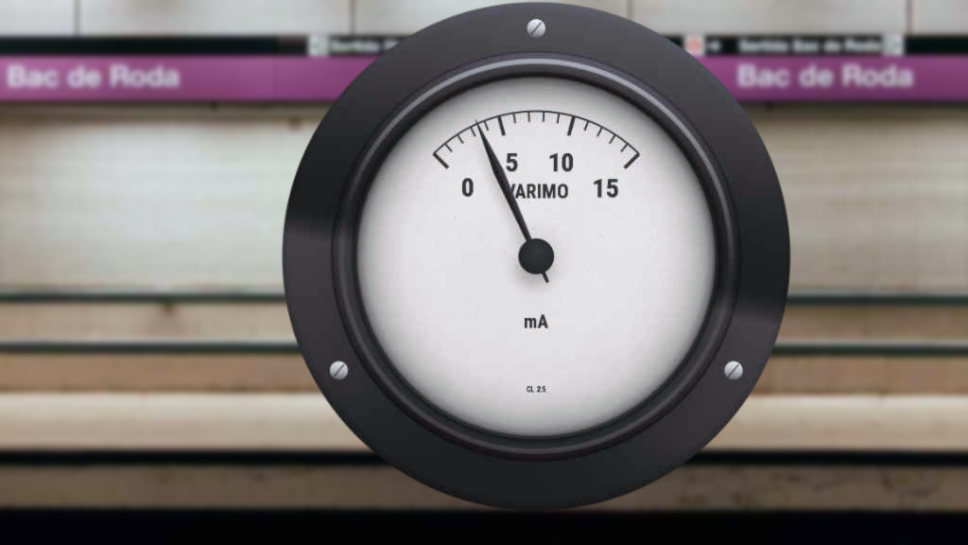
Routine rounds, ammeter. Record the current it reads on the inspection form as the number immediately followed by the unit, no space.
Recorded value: 3.5mA
